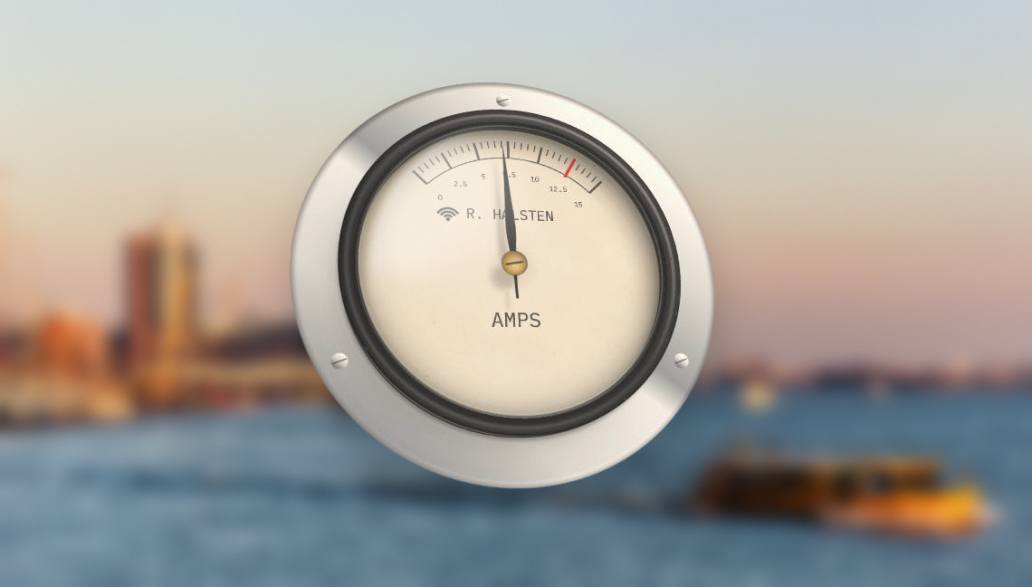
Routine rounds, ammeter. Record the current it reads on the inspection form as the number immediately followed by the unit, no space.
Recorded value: 7A
